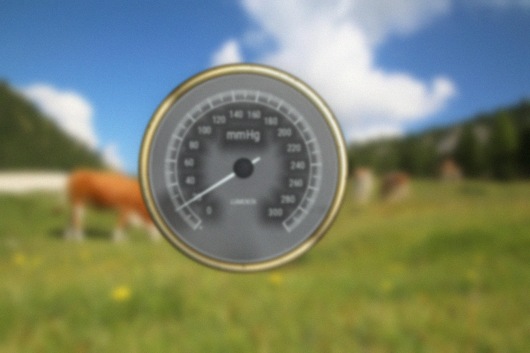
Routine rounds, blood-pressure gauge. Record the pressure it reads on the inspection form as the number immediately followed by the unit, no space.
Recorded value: 20mmHg
